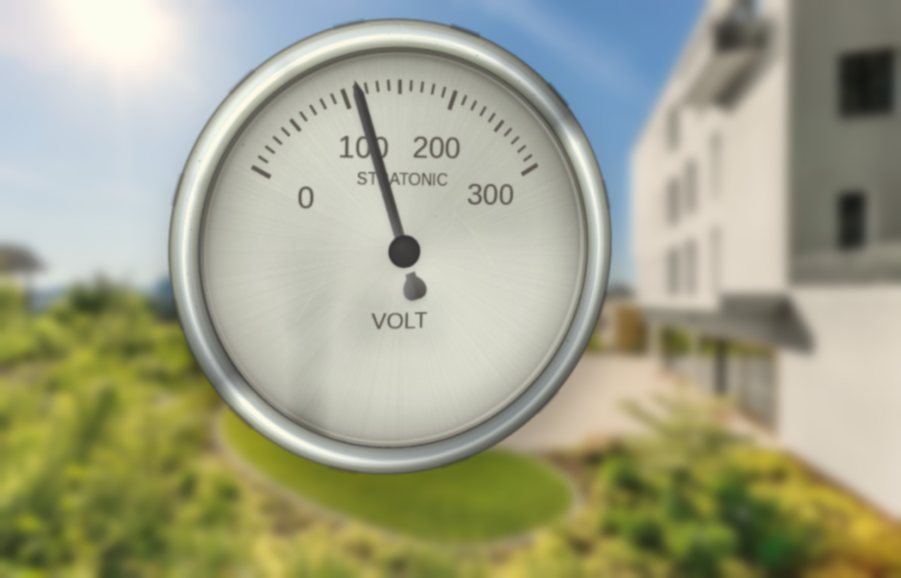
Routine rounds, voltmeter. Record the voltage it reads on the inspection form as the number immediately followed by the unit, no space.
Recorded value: 110V
